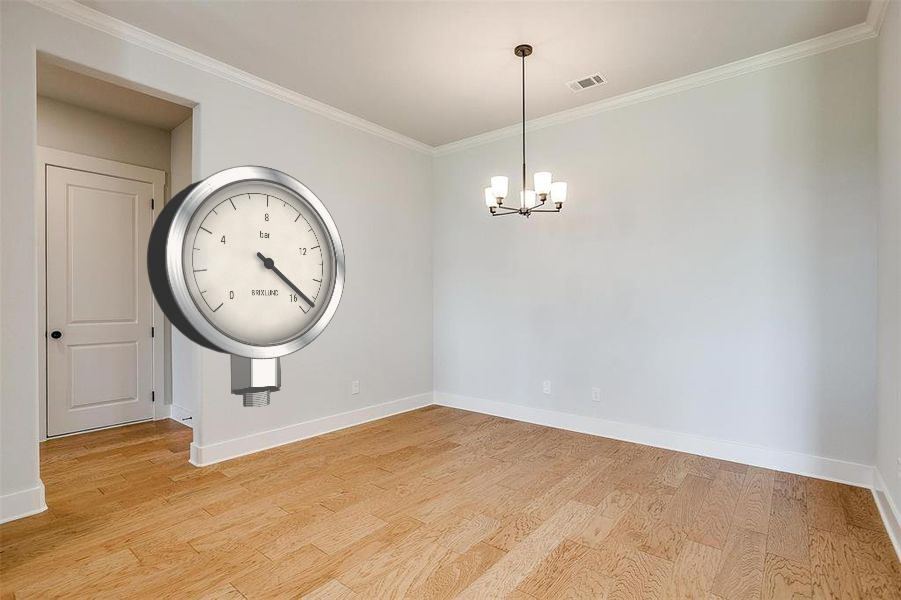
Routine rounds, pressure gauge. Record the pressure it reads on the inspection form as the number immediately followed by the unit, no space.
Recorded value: 15.5bar
